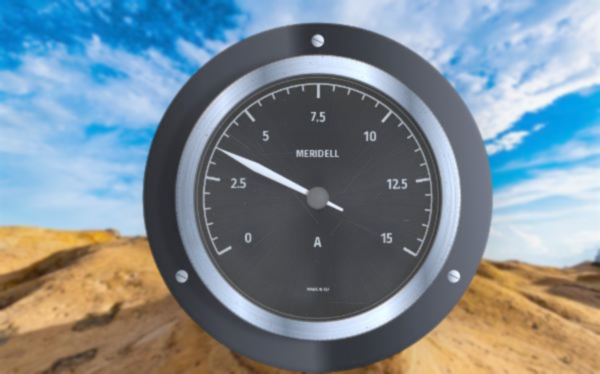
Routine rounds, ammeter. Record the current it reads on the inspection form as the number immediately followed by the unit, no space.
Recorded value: 3.5A
